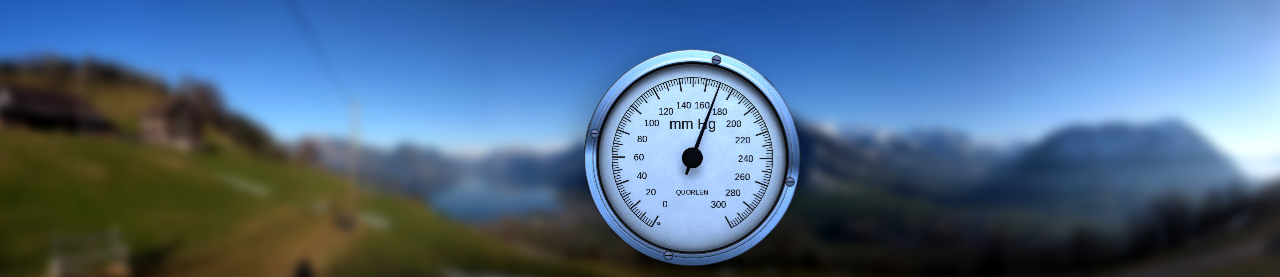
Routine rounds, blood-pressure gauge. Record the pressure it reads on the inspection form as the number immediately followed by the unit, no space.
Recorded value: 170mmHg
